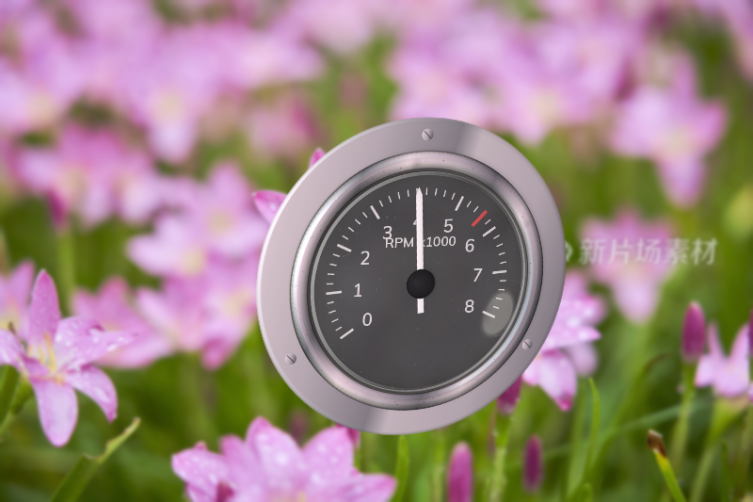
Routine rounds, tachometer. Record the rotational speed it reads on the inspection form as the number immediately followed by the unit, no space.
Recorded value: 4000rpm
